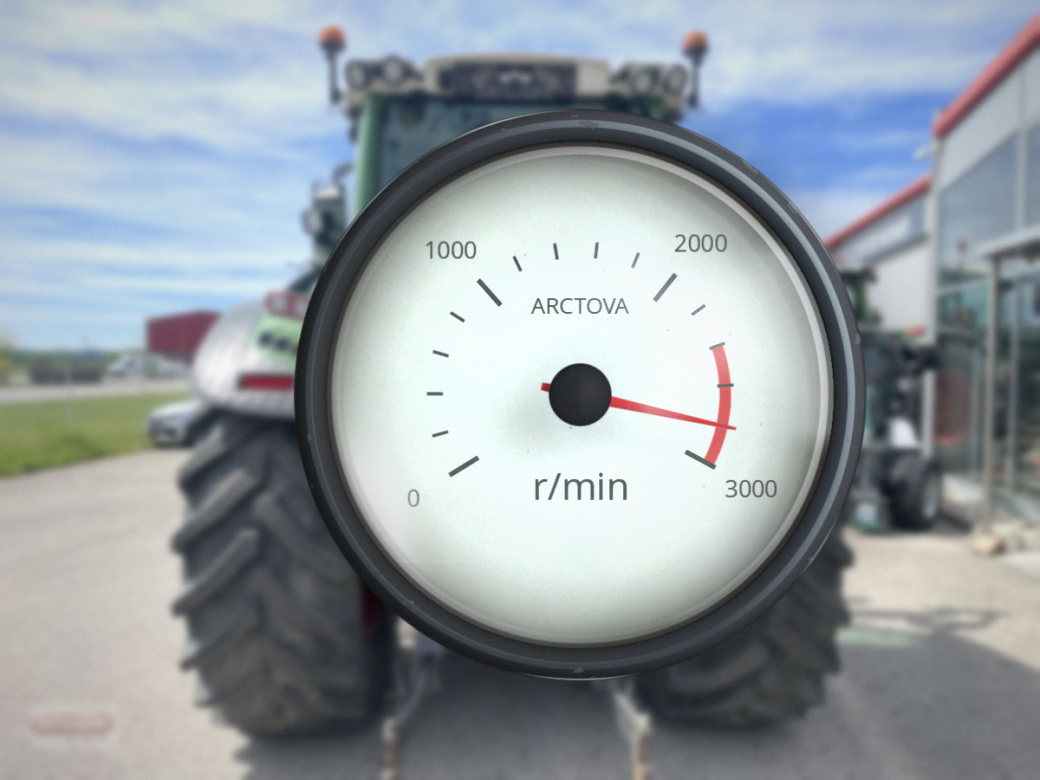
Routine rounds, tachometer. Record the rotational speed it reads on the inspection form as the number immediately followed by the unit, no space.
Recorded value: 2800rpm
